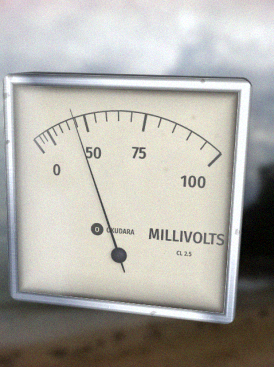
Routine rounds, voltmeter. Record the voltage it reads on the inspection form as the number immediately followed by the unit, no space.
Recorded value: 45mV
